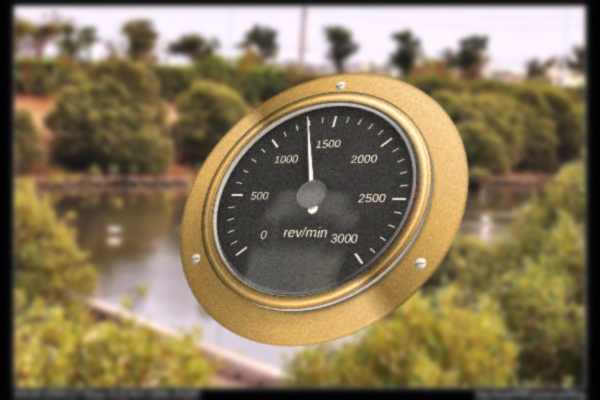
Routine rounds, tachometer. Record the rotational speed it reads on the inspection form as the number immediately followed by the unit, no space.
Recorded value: 1300rpm
